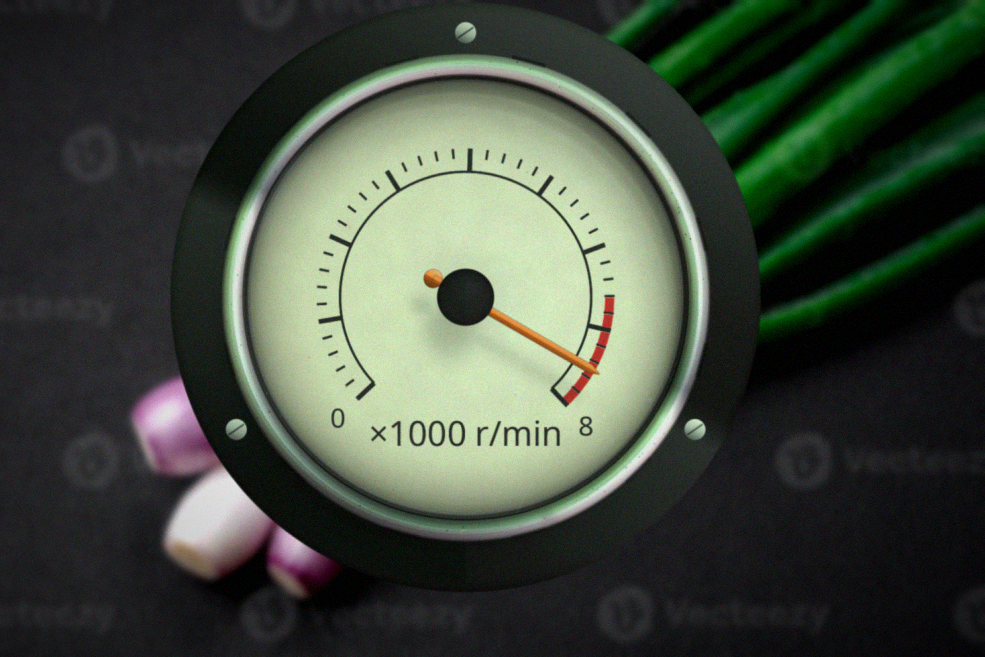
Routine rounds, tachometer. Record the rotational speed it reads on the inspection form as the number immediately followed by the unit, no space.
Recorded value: 7500rpm
